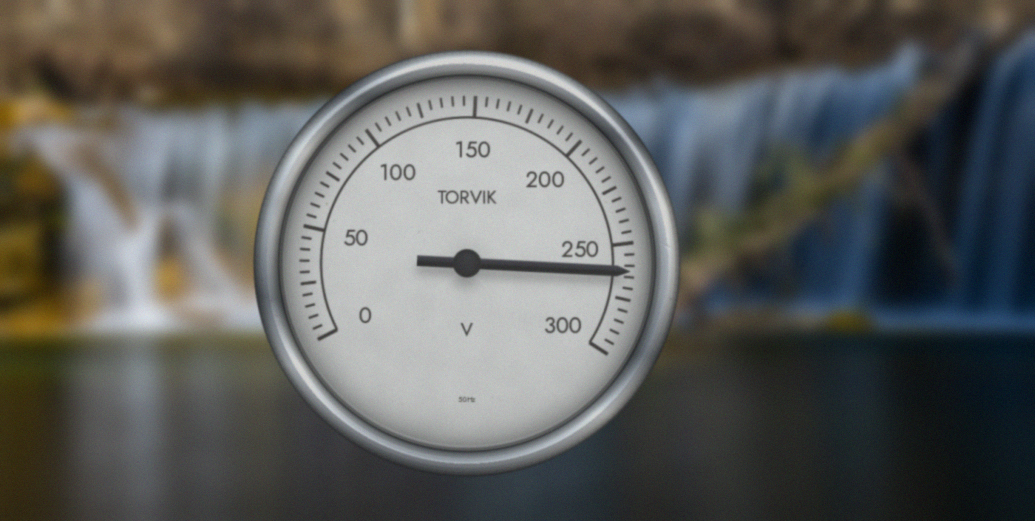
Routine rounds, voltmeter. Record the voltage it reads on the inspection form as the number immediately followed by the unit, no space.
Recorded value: 262.5V
